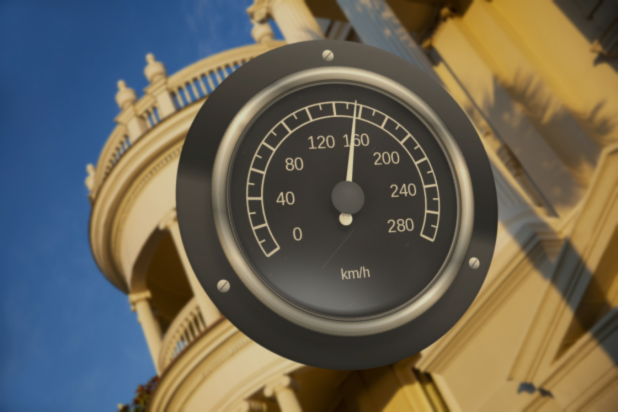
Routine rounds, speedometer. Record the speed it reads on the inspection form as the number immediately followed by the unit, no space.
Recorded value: 155km/h
